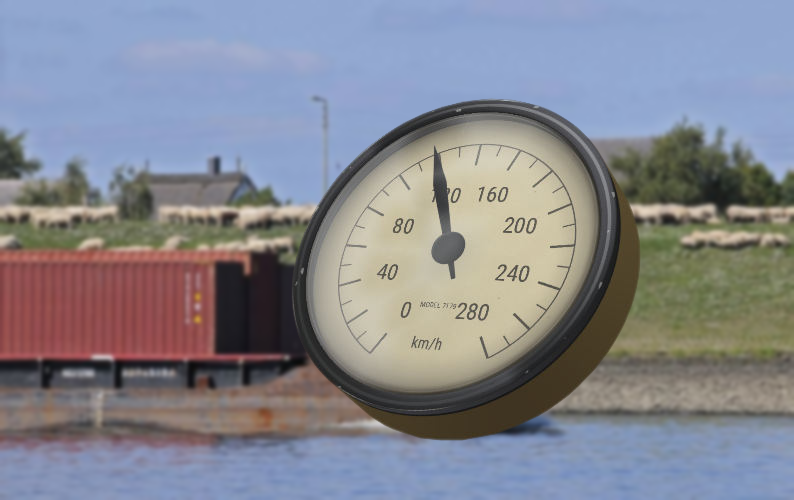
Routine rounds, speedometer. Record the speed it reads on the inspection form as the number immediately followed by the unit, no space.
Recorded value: 120km/h
